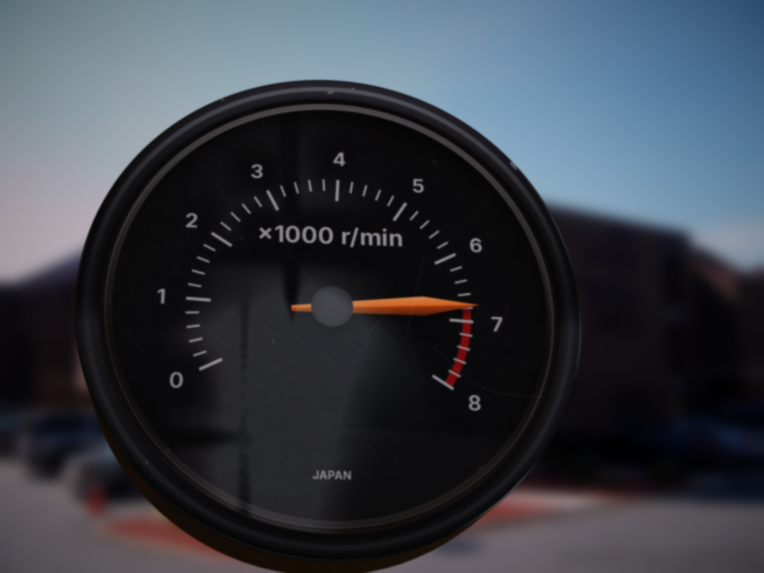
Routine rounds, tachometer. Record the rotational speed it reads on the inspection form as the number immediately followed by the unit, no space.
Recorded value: 6800rpm
